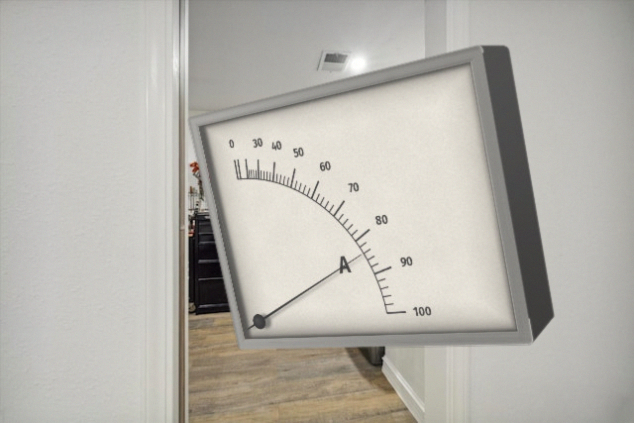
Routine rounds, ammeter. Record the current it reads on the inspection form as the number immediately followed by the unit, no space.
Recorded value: 84A
